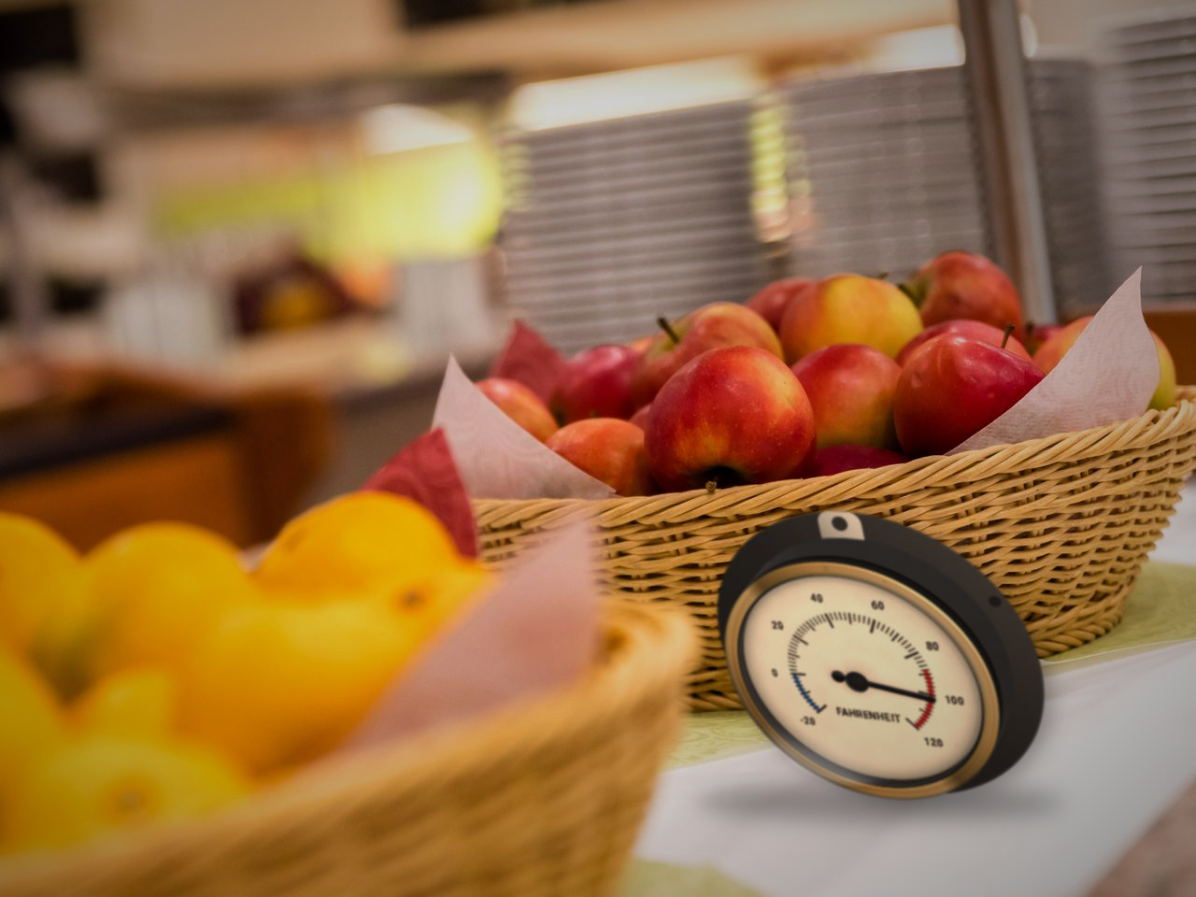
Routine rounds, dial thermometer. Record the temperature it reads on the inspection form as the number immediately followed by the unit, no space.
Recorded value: 100°F
